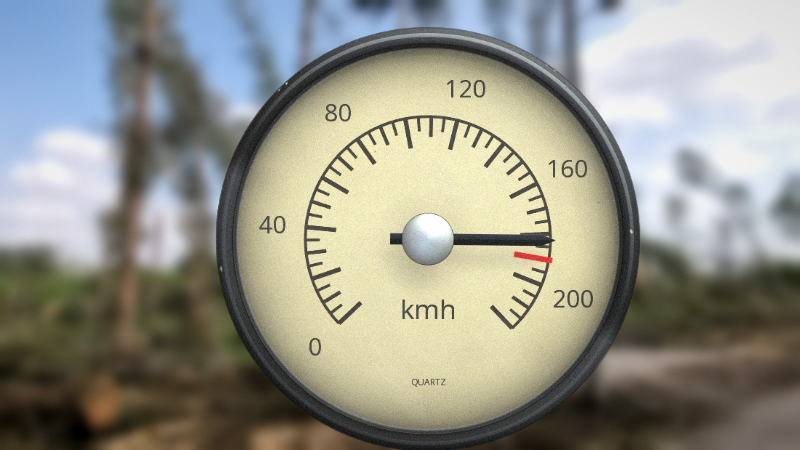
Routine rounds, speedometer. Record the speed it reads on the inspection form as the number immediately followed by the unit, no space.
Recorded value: 182.5km/h
